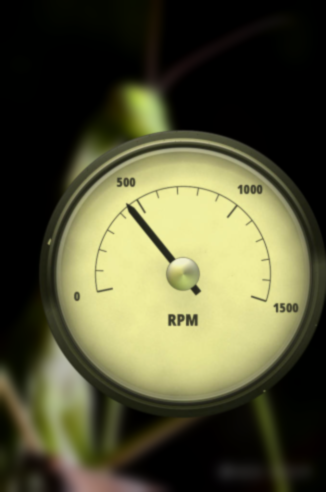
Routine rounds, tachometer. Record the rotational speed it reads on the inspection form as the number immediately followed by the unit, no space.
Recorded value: 450rpm
